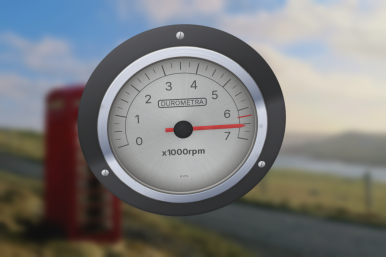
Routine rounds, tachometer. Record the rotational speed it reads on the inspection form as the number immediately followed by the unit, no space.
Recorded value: 6500rpm
